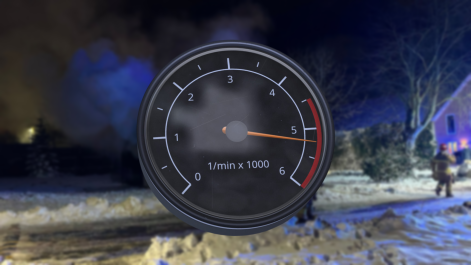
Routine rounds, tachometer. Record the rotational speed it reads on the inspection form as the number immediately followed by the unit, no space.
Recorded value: 5250rpm
